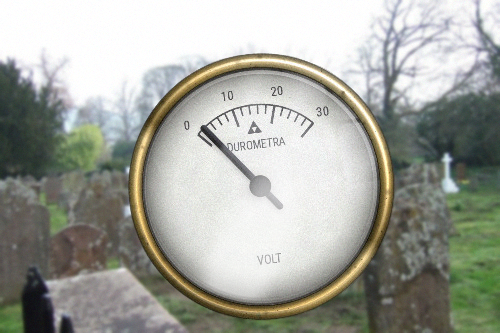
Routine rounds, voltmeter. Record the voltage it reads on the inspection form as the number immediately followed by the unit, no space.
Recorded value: 2V
